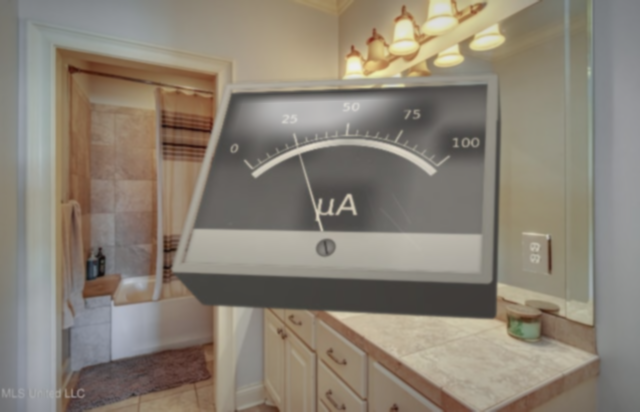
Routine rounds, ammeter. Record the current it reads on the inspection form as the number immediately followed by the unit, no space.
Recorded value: 25µA
